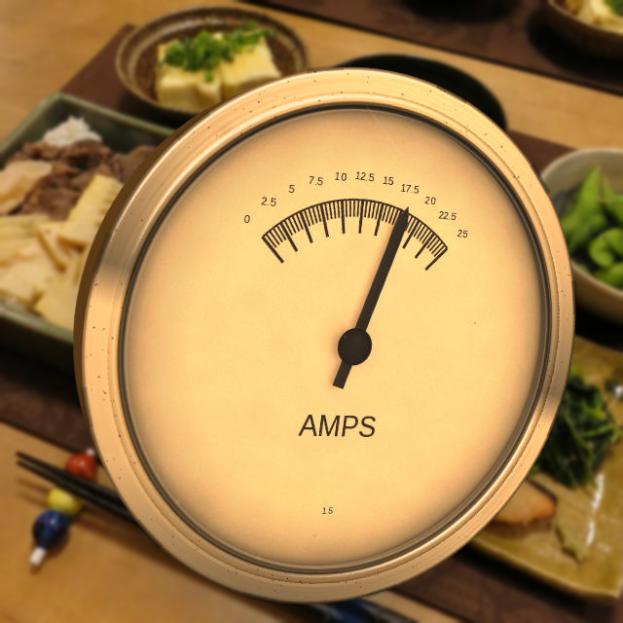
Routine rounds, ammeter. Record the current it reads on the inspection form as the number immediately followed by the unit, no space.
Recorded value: 17.5A
